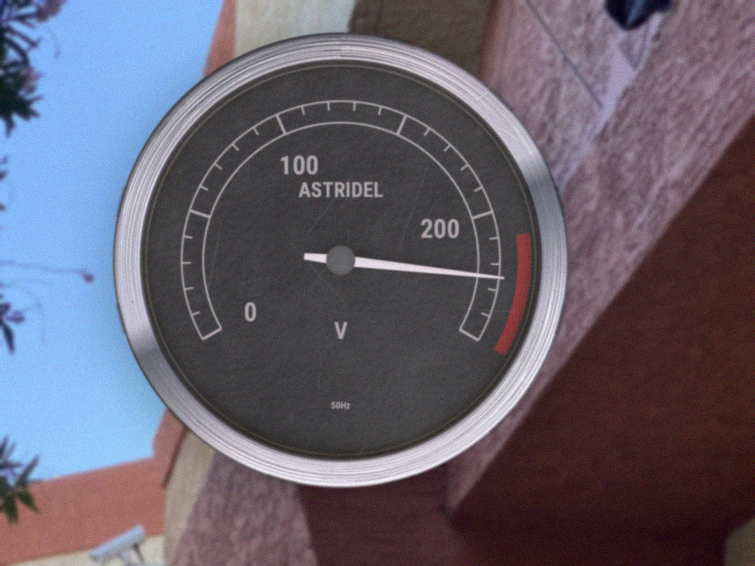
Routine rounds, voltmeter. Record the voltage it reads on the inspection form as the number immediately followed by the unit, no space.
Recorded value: 225V
